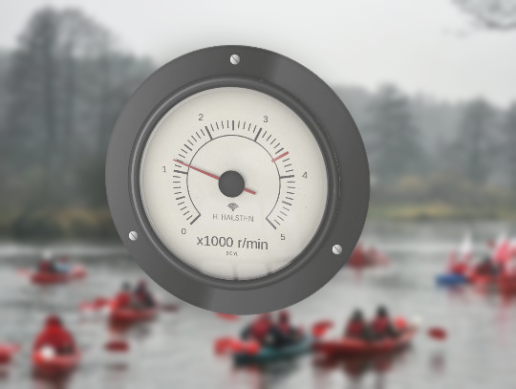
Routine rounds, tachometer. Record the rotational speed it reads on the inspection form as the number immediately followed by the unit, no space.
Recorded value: 1200rpm
